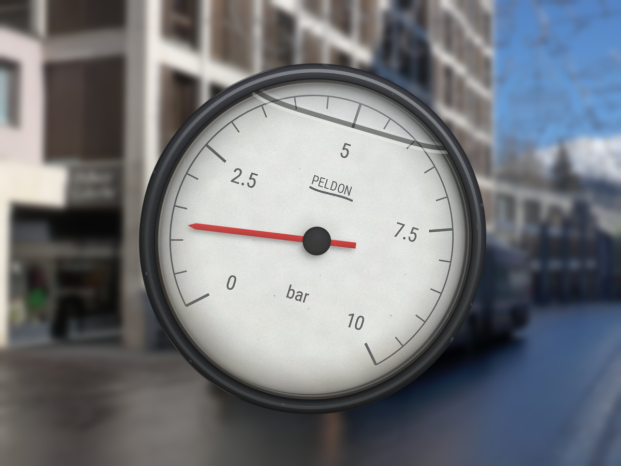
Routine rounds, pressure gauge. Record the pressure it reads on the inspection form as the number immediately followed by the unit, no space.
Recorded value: 1.25bar
